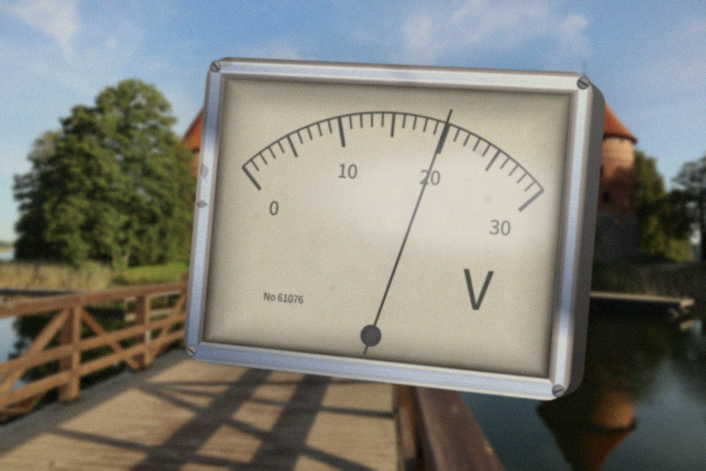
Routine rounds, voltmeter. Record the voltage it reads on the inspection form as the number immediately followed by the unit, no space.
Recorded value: 20V
